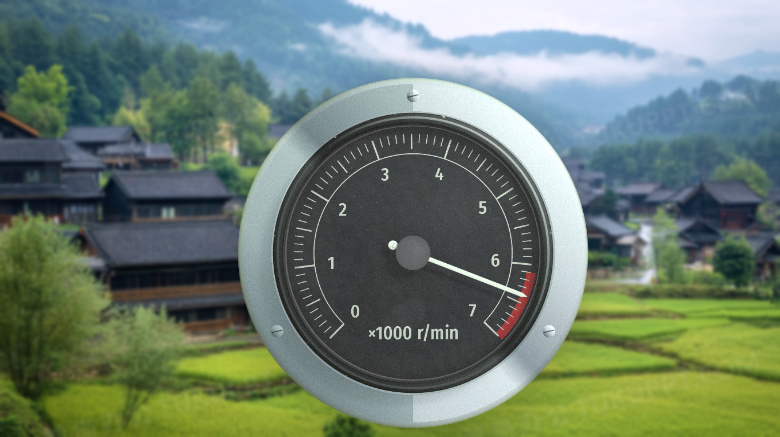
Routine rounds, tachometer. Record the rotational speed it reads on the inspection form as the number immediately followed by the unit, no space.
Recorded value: 6400rpm
